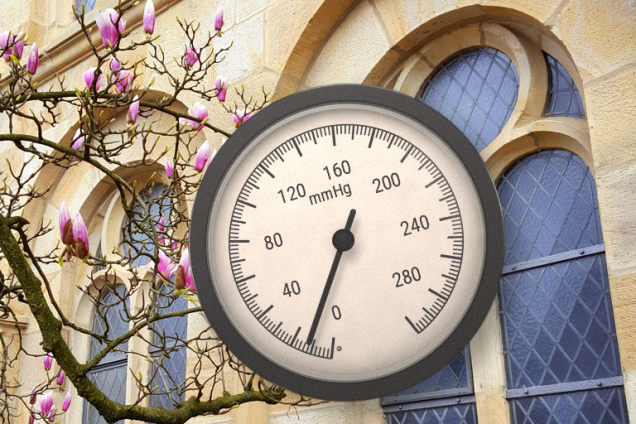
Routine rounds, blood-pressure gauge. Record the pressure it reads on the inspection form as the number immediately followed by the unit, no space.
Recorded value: 12mmHg
